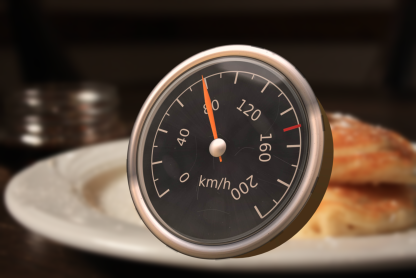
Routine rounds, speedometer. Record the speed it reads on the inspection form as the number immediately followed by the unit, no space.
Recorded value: 80km/h
